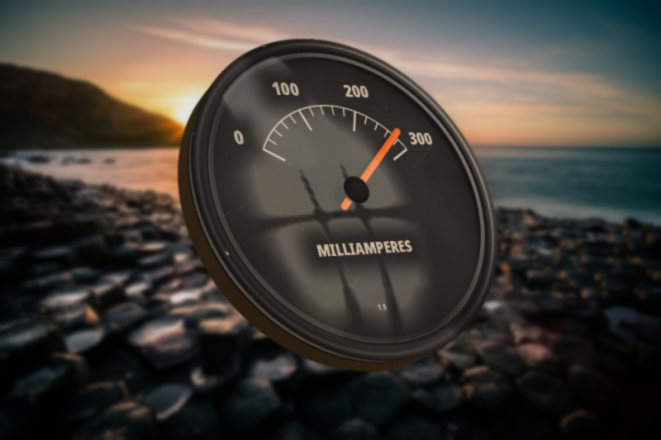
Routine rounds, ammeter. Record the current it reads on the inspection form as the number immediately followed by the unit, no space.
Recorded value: 270mA
